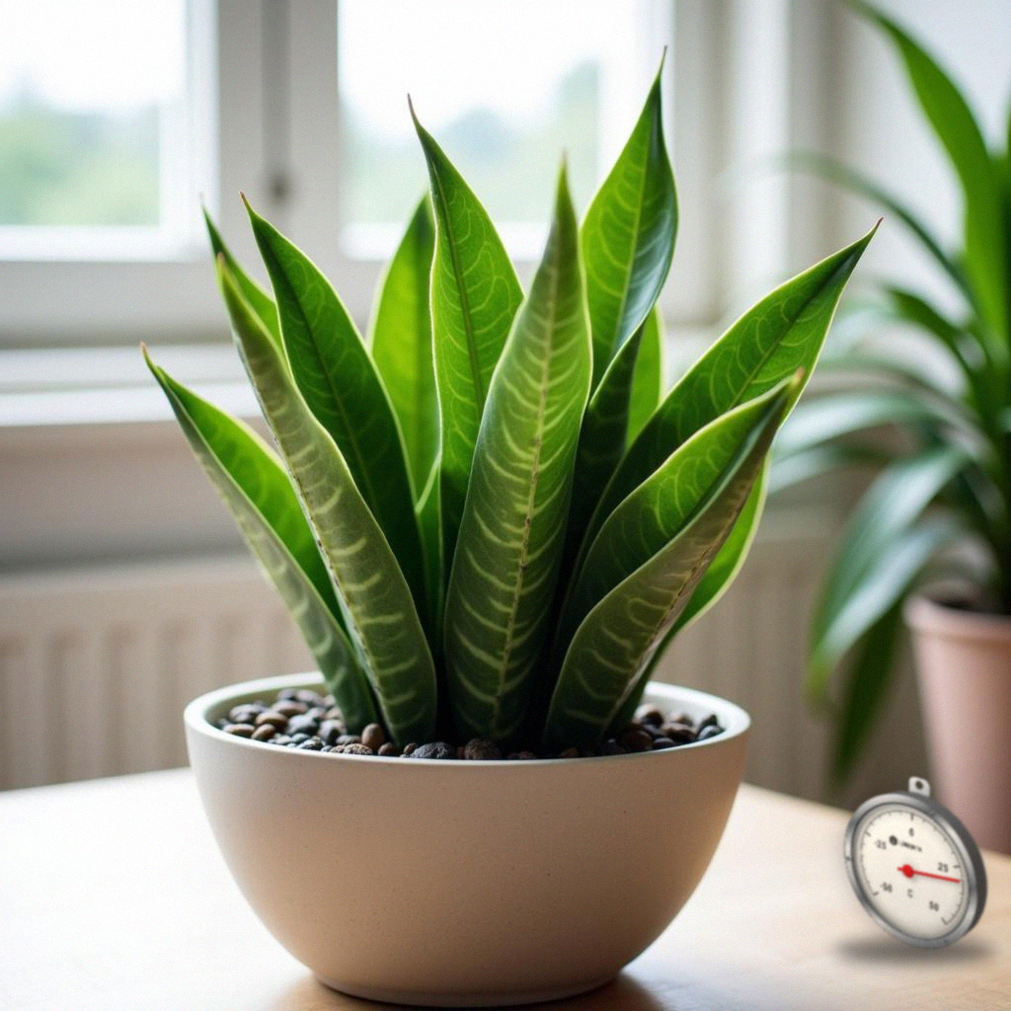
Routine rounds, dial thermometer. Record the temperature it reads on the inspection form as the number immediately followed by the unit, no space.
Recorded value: 30°C
